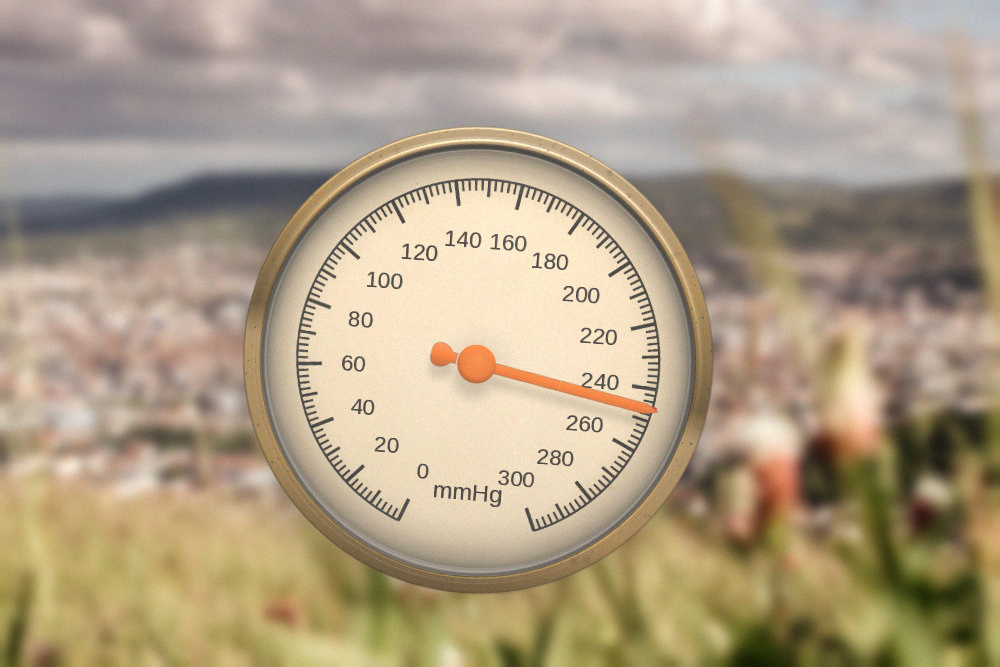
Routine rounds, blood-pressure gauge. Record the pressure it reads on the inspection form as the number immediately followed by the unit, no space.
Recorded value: 246mmHg
